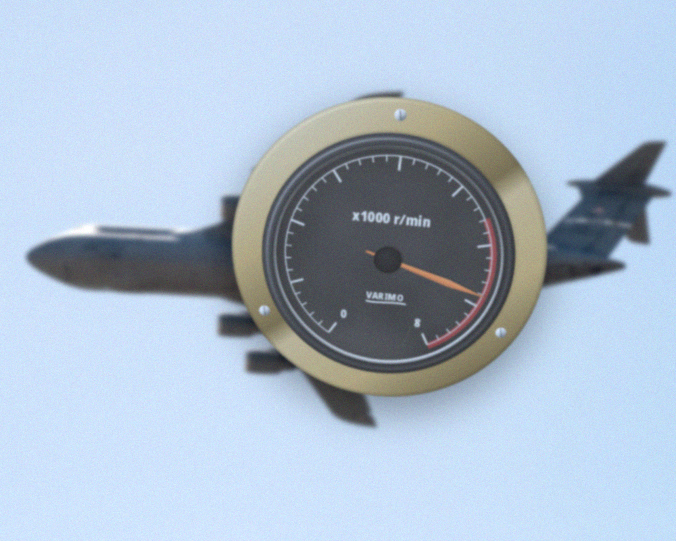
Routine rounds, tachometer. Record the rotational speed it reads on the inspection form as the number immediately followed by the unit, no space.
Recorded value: 6800rpm
